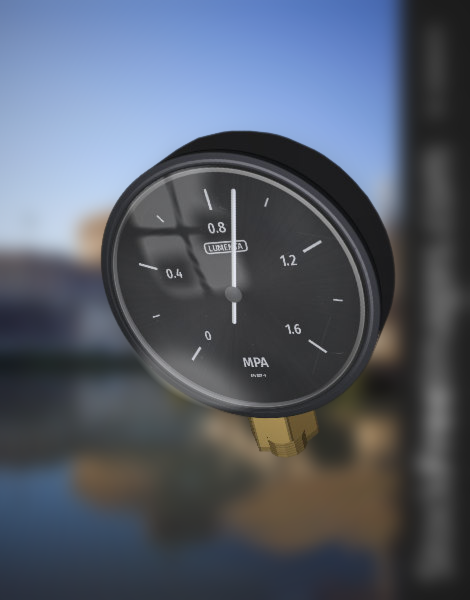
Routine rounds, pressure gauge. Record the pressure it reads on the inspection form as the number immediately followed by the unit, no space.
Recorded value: 0.9MPa
